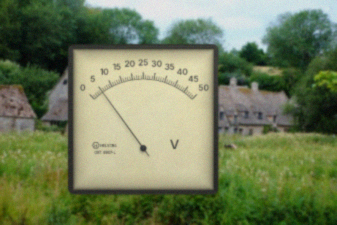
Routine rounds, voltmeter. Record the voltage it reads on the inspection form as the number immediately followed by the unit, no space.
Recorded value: 5V
